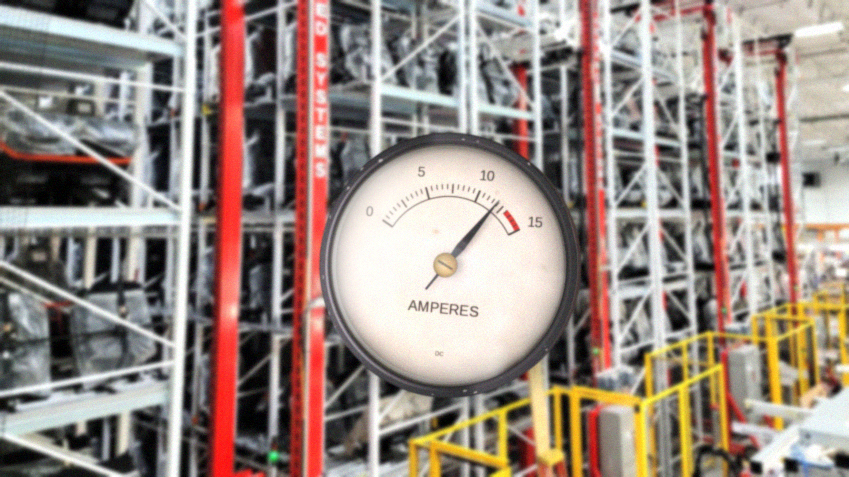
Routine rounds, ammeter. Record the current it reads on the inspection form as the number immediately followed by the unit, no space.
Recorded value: 12A
